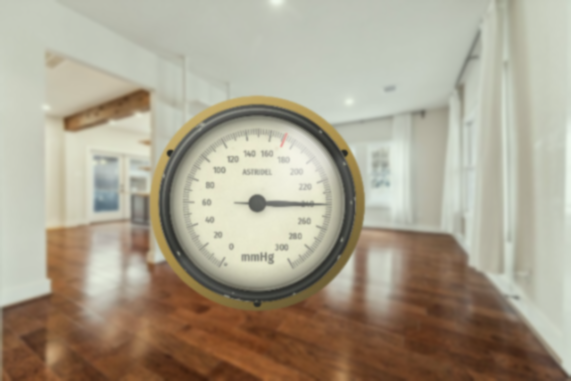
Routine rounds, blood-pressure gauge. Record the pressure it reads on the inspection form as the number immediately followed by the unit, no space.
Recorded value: 240mmHg
